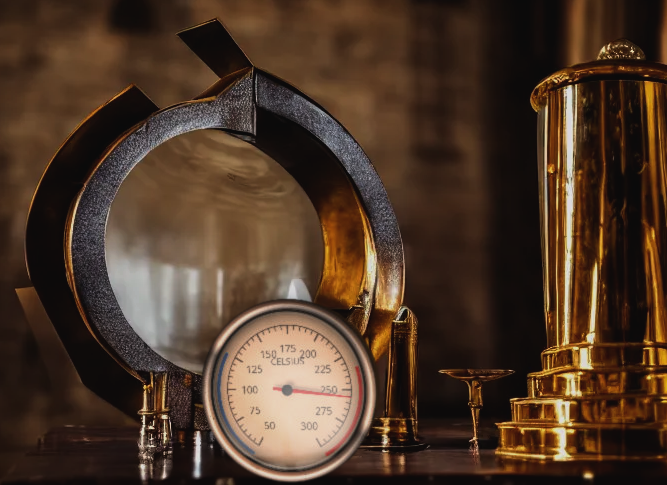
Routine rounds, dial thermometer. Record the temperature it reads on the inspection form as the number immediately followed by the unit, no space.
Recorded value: 255°C
